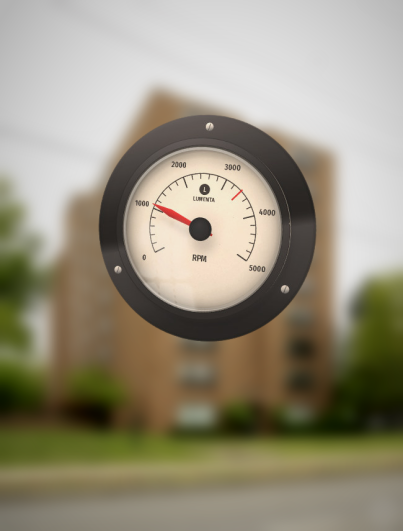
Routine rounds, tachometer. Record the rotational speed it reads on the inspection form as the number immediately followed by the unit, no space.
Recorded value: 1100rpm
